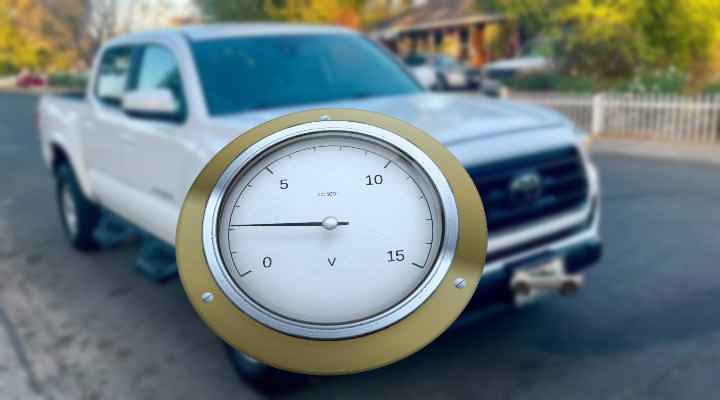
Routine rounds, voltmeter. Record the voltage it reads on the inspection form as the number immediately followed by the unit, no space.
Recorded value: 2V
